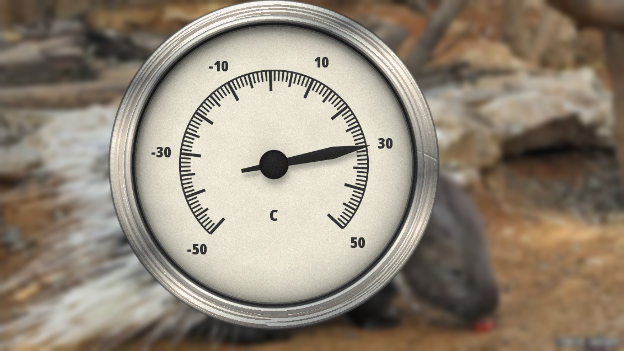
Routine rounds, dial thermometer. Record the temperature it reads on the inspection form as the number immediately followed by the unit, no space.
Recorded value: 30°C
